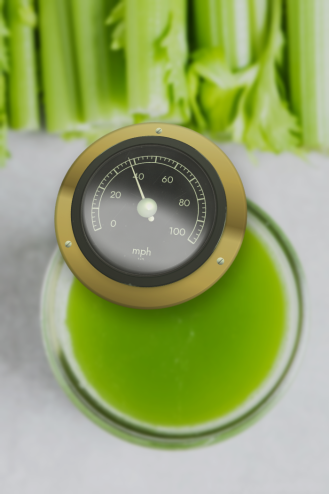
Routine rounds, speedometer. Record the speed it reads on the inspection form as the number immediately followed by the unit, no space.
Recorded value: 38mph
